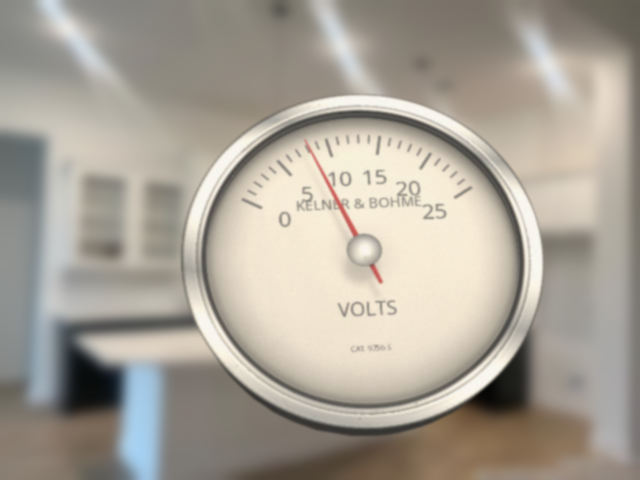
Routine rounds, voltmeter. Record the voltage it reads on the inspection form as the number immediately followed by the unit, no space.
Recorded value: 8V
